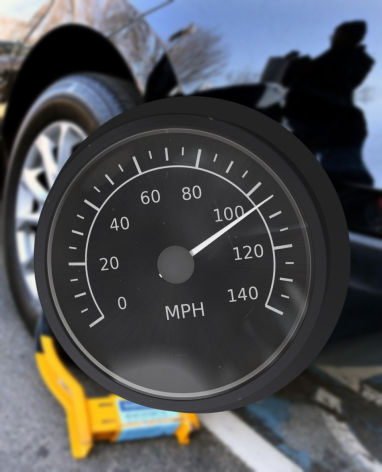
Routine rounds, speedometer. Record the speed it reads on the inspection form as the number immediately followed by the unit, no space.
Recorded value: 105mph
